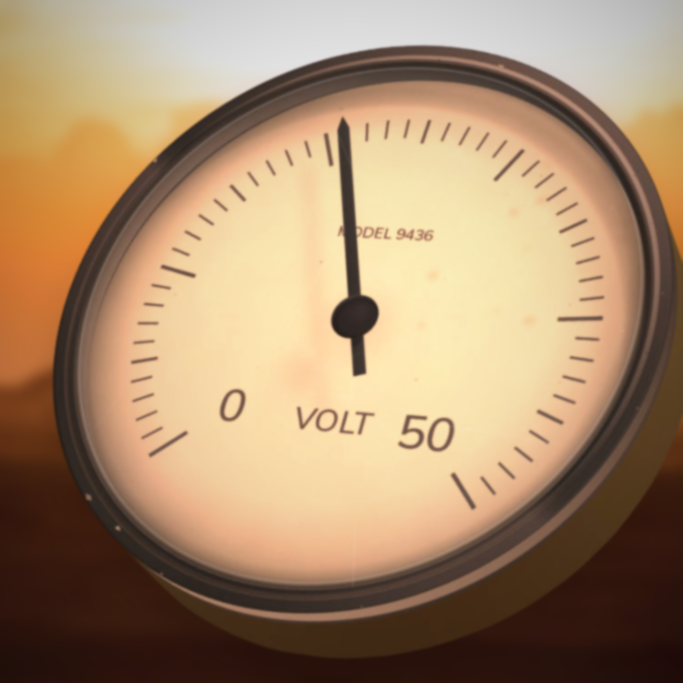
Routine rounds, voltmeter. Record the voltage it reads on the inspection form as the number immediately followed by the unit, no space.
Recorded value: 21V
